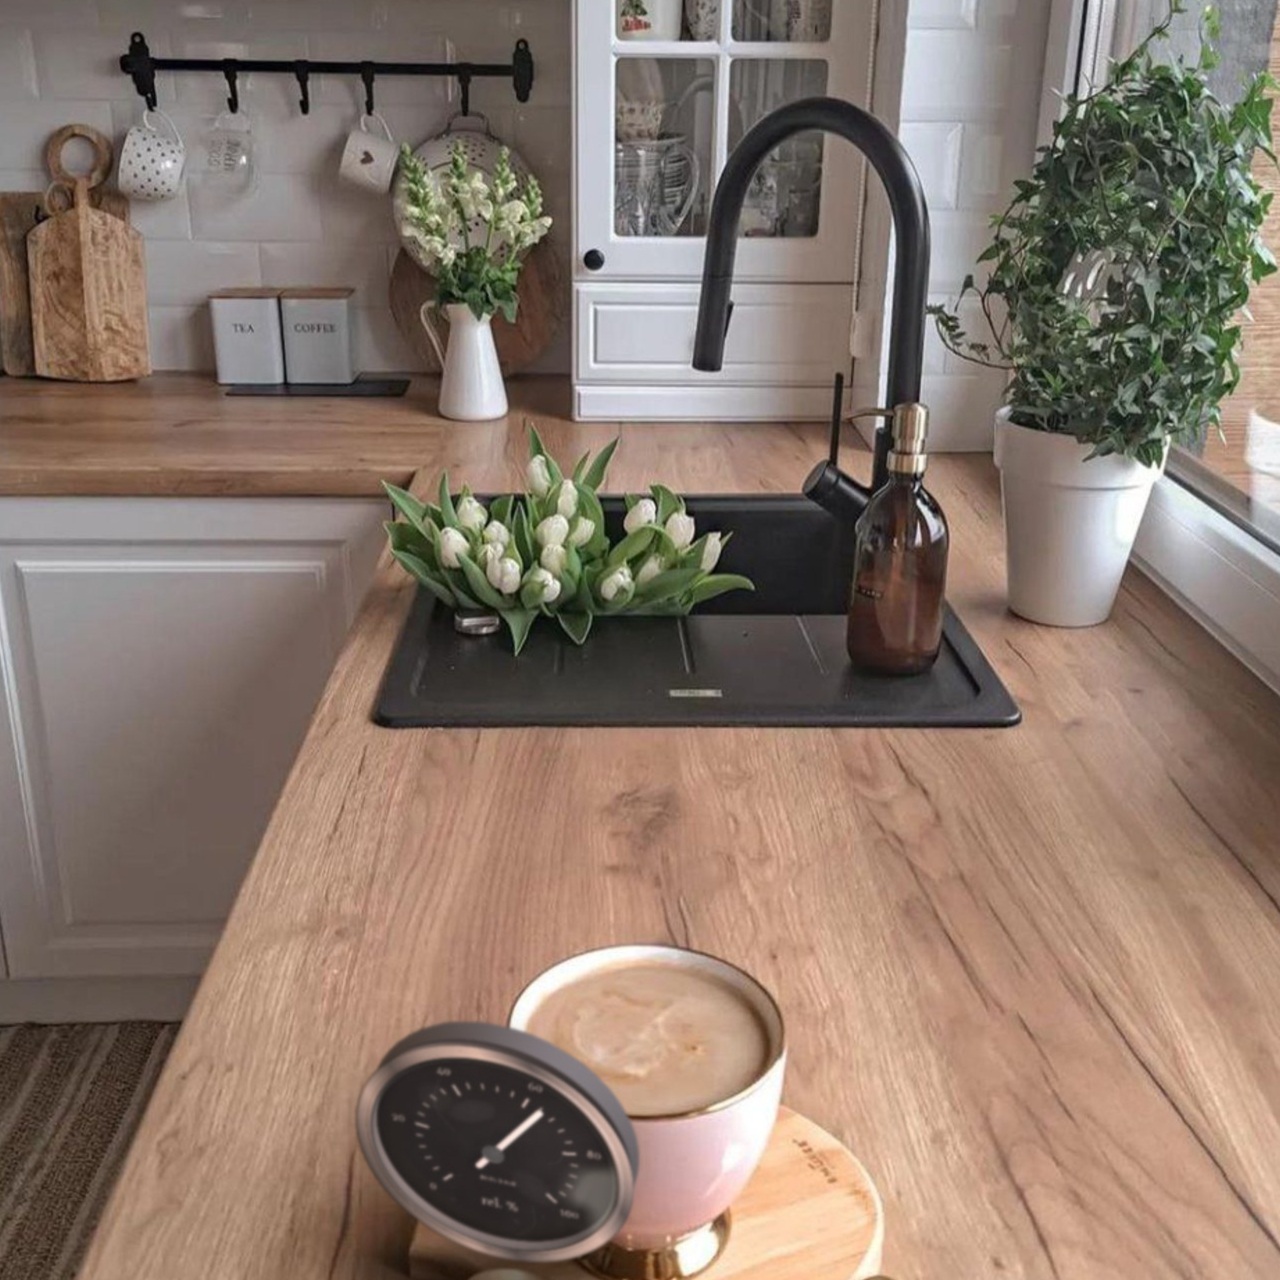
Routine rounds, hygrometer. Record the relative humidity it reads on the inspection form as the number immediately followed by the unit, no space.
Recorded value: 64%
